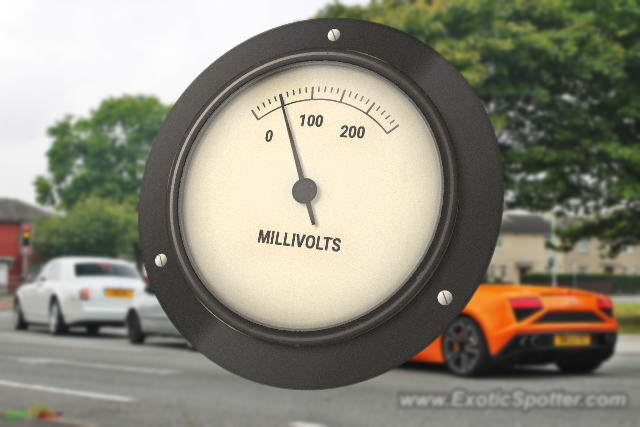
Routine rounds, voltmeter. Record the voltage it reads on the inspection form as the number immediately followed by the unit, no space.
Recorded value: 50mV
